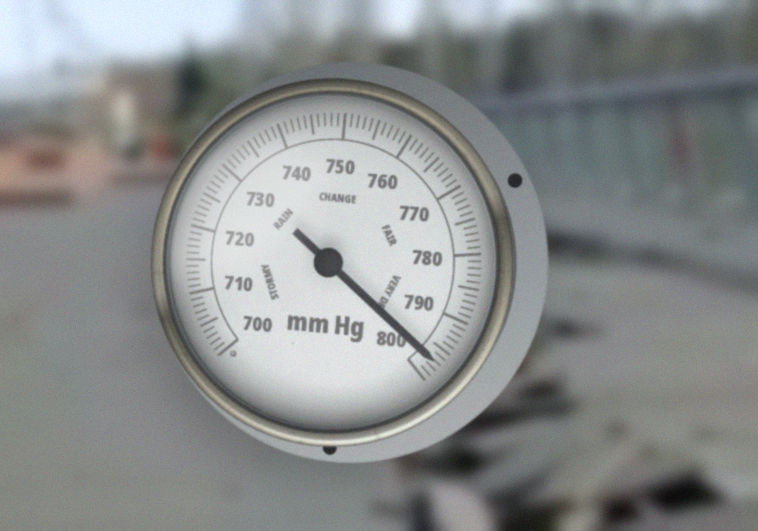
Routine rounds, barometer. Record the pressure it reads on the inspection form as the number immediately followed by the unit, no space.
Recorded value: 797mmHg
